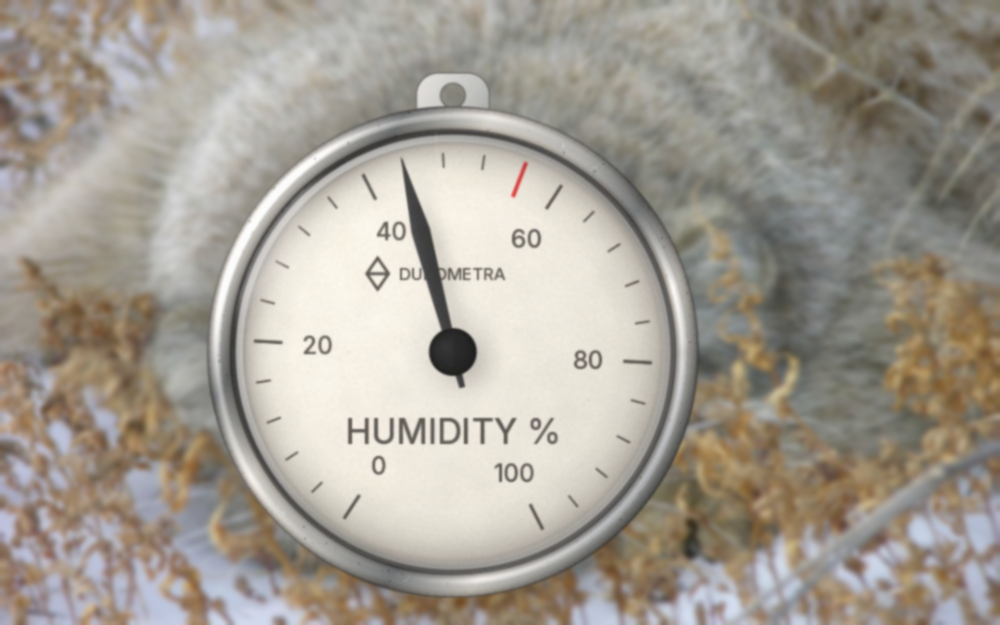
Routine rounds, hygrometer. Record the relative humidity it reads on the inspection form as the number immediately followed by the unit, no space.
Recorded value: 44%
